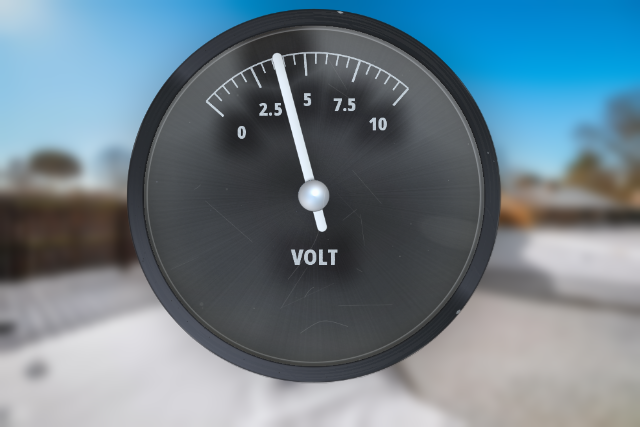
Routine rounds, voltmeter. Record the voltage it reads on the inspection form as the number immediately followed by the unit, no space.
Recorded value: 3.75V
